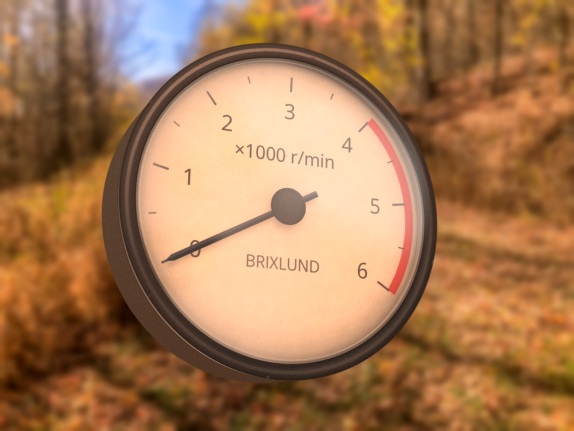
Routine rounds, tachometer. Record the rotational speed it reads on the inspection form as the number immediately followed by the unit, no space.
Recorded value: 0rpm
